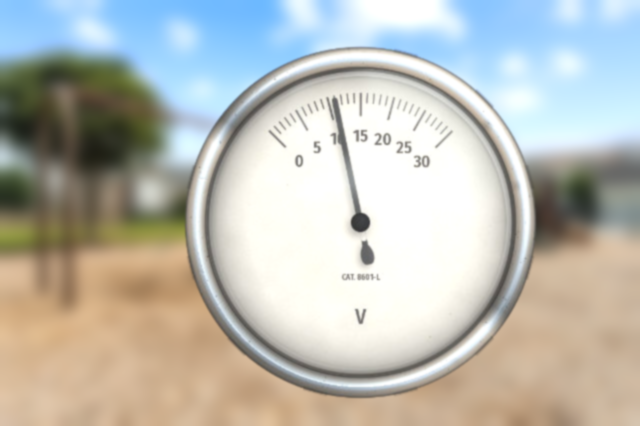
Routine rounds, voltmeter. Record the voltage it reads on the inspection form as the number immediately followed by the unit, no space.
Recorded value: 11V
